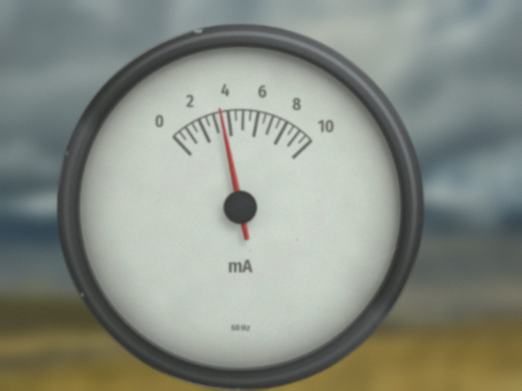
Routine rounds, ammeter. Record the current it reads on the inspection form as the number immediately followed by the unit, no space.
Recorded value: 3.5mA
